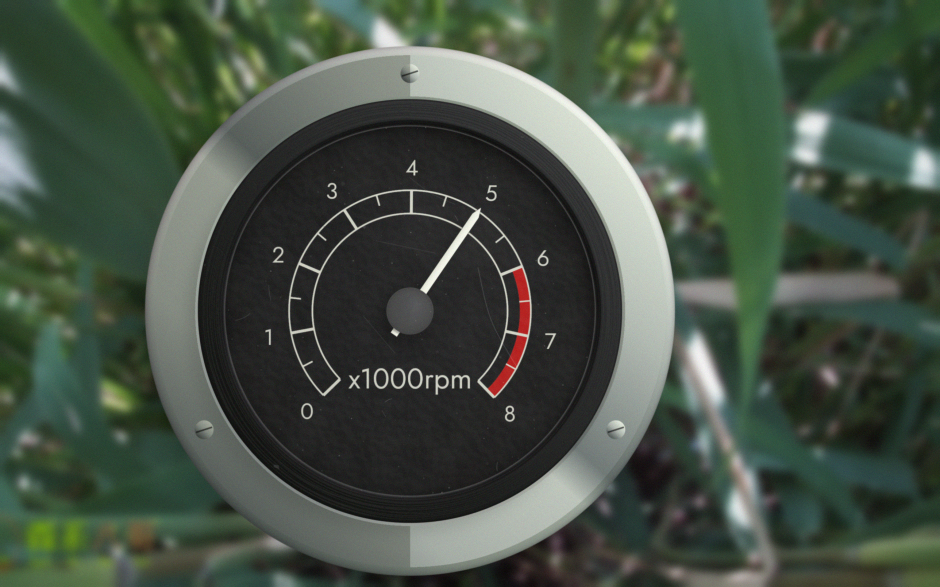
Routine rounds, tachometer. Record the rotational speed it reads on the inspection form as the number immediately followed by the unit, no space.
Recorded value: 5000rpm
